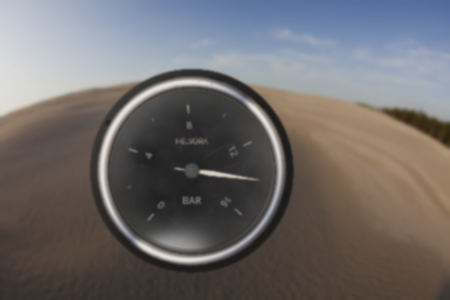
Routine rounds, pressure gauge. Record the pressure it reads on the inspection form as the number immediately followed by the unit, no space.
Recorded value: 14bar
